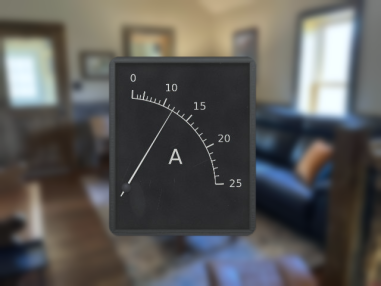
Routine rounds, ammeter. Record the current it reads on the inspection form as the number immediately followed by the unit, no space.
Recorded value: 12A
